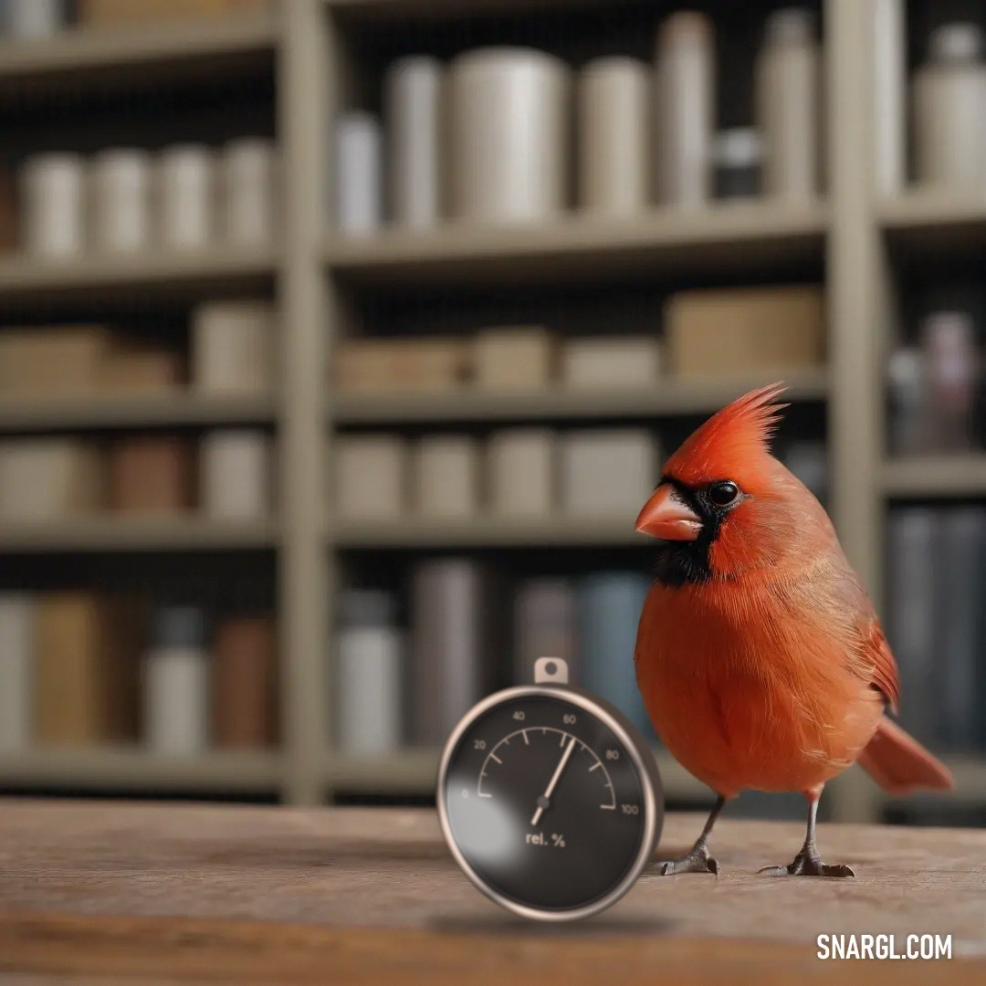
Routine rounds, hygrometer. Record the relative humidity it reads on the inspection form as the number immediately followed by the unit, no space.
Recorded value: 65%
